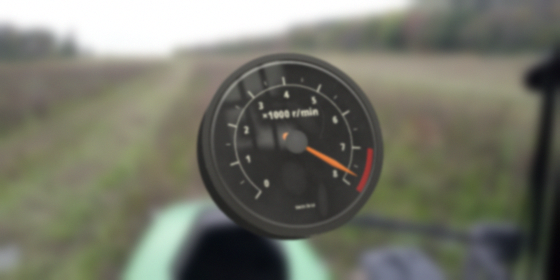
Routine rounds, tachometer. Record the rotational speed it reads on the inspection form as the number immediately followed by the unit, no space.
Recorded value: 7750rpm
